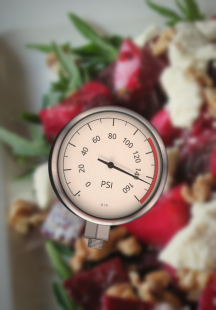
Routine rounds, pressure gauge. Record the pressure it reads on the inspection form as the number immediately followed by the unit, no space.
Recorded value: 145psi
